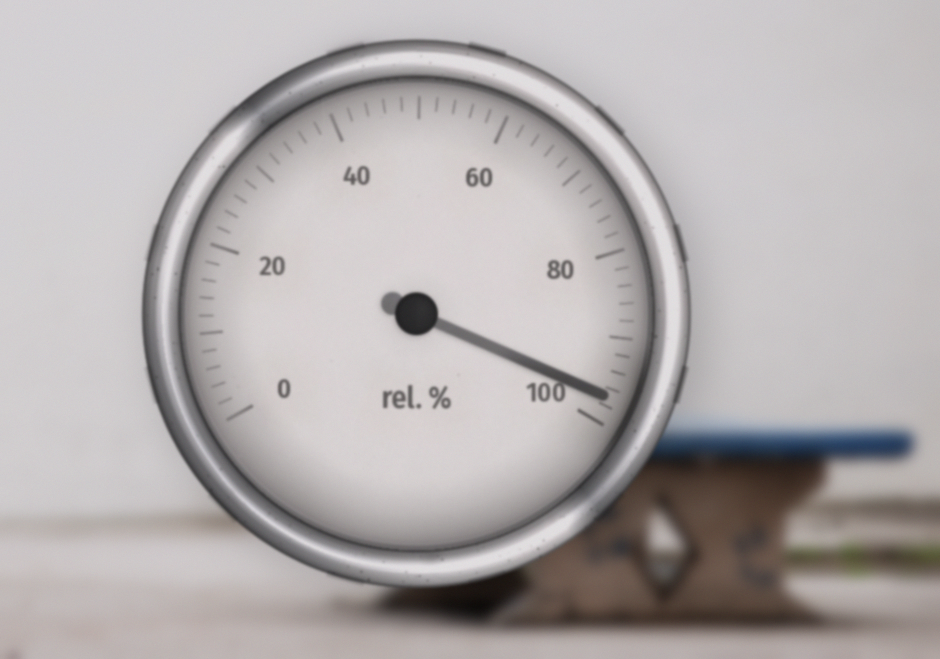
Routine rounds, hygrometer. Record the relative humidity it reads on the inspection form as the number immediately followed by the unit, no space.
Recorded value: 97%
